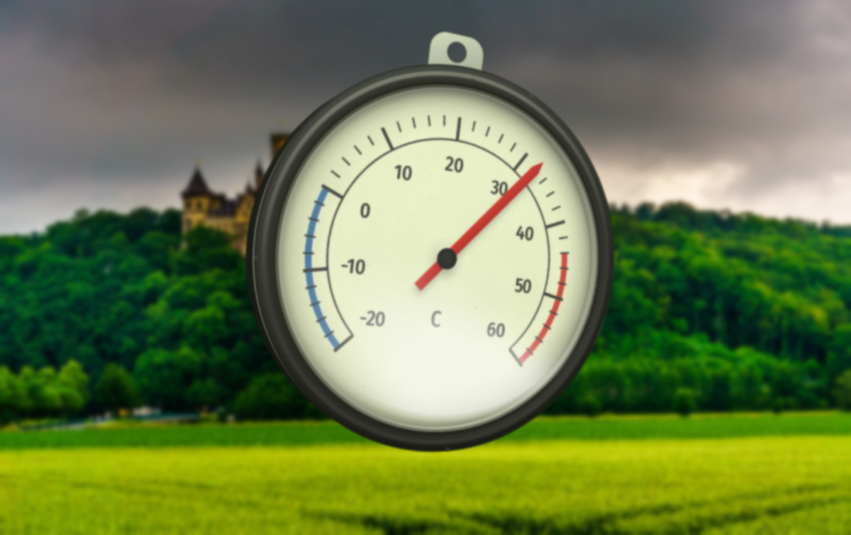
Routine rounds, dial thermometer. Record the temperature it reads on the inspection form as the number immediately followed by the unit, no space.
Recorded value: 32°C
